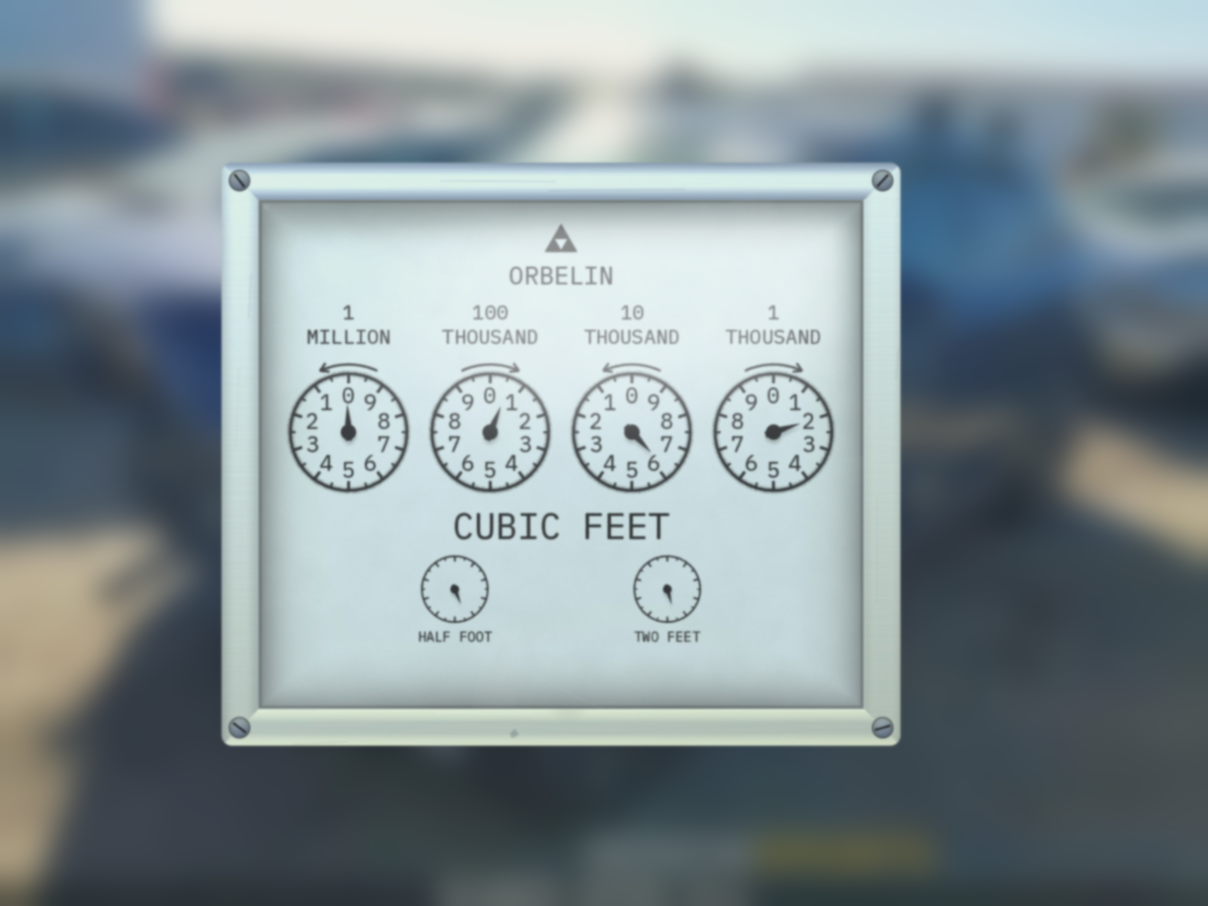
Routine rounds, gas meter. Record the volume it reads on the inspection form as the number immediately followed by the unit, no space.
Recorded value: 6200ft³
